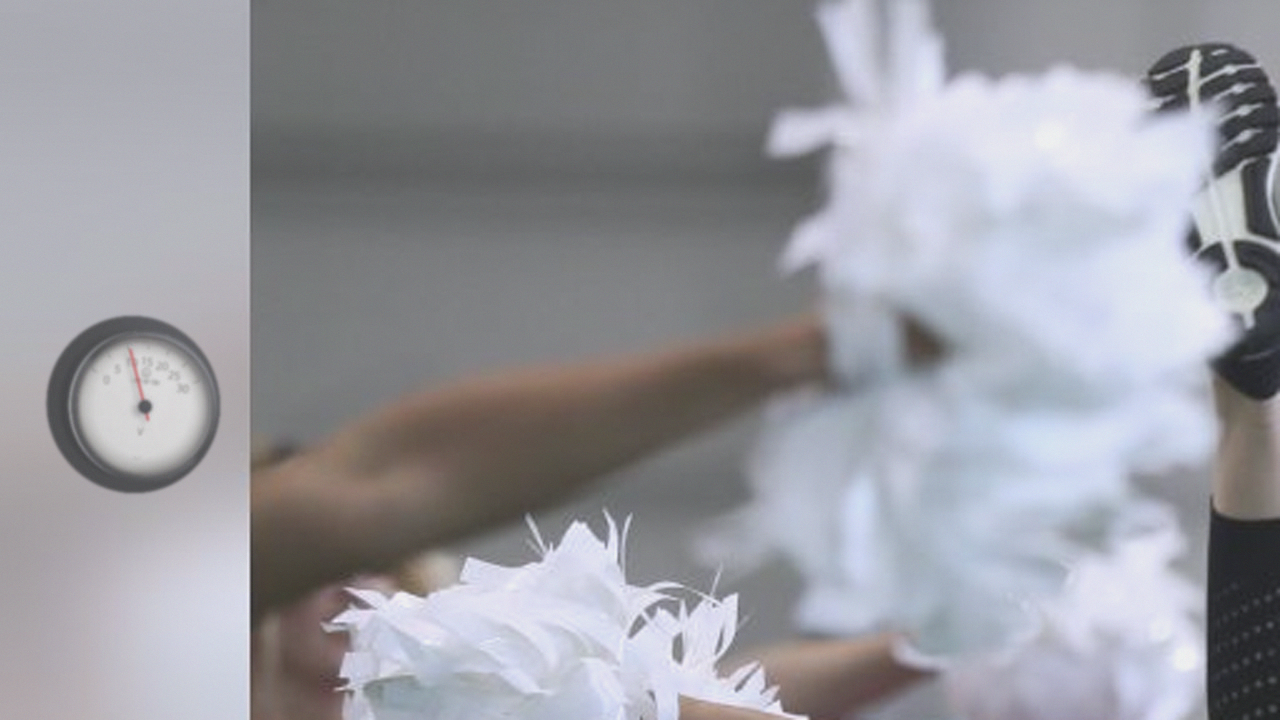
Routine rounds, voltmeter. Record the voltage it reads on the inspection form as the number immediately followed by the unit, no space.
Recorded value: 10V
